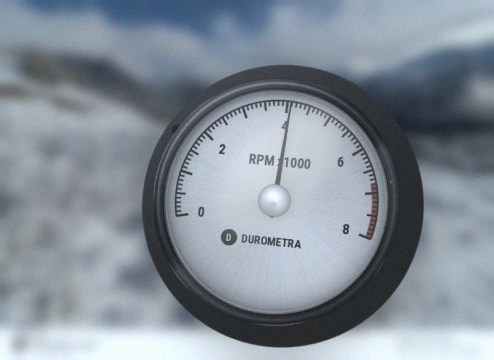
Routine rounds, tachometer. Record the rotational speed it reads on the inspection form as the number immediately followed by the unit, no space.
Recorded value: 4100rpm
